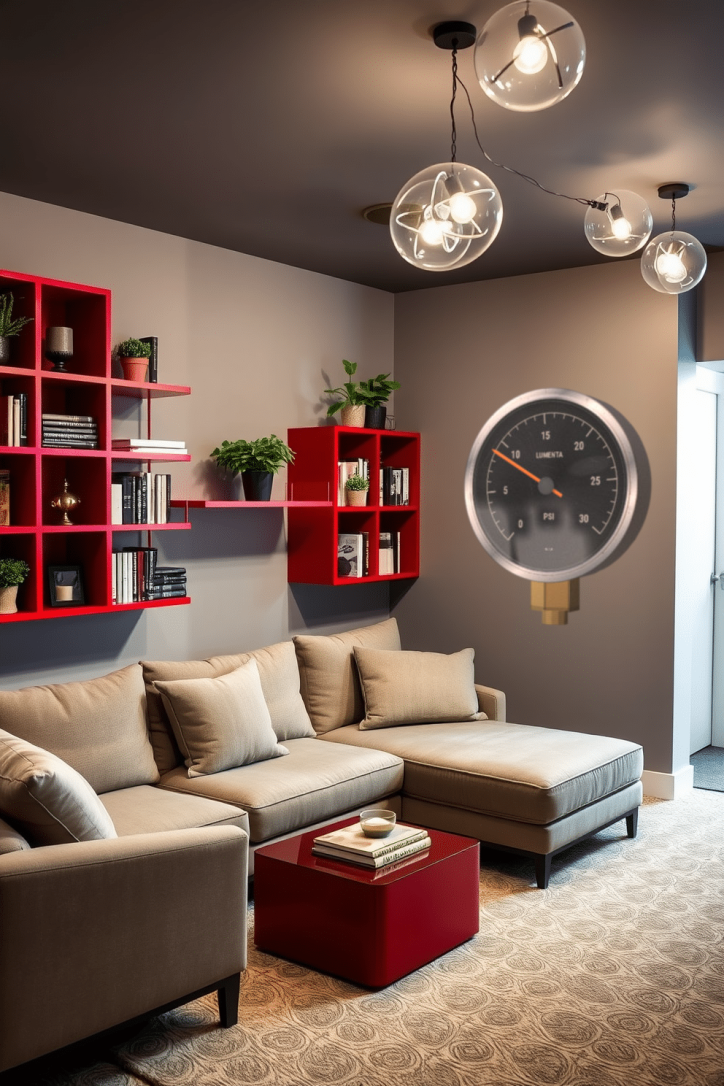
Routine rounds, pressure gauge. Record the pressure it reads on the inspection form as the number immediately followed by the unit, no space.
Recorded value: 9psi
